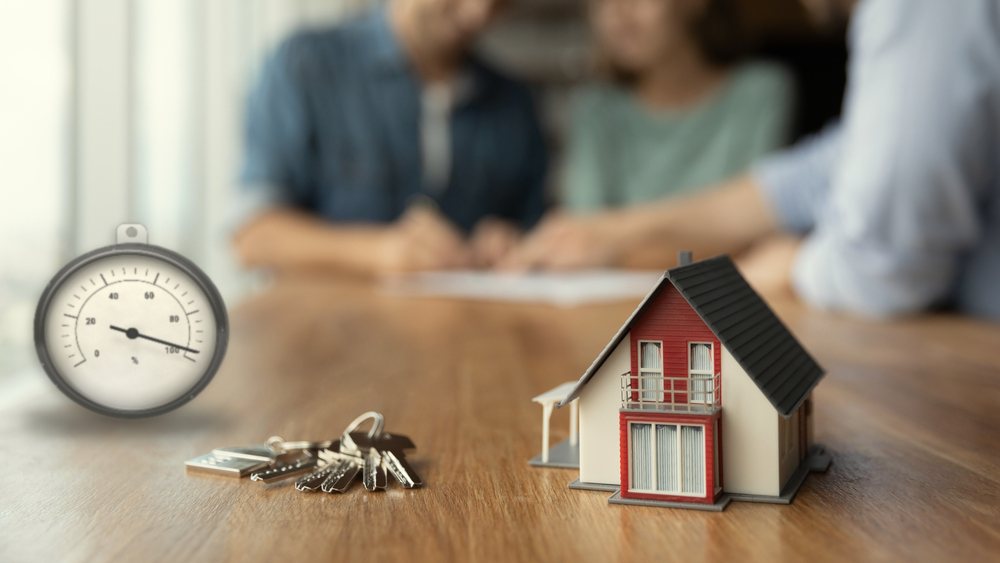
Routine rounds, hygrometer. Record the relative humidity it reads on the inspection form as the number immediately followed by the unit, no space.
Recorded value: 96%
